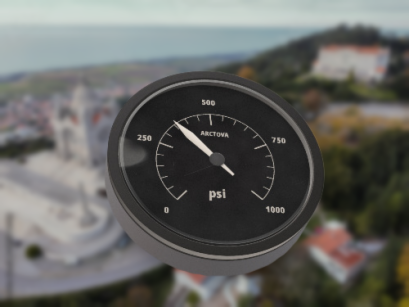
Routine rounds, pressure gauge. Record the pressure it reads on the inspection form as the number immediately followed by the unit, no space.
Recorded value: 350psi
